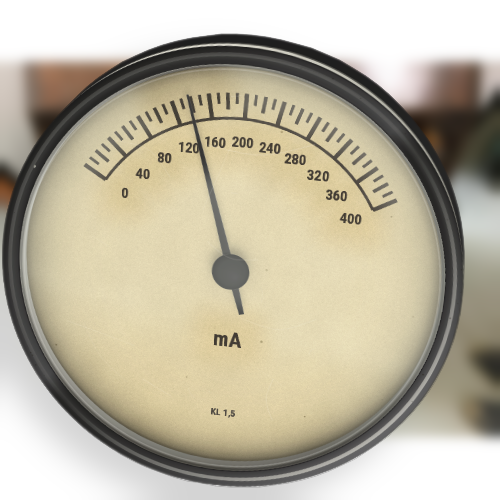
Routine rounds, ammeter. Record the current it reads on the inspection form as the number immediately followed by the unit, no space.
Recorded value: 140mA
